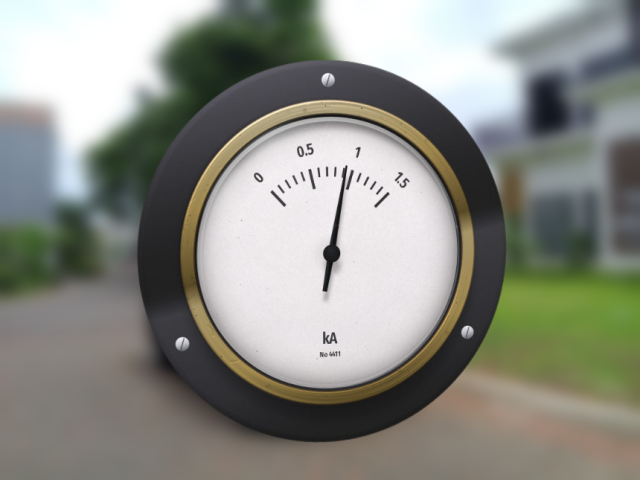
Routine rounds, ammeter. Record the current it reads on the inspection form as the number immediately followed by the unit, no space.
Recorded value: 0.9kA
